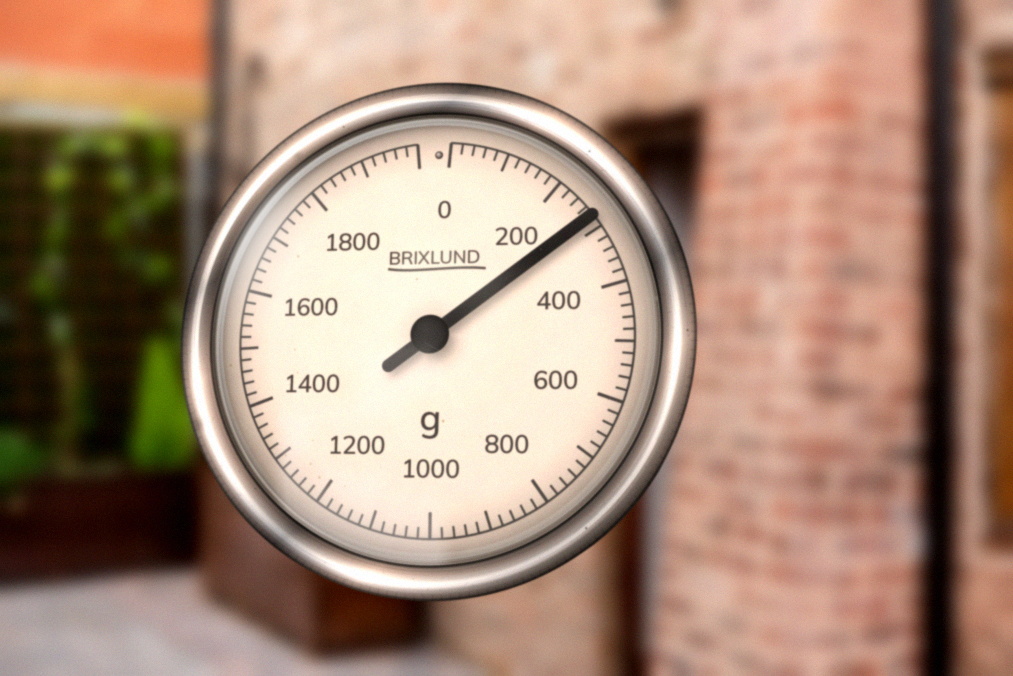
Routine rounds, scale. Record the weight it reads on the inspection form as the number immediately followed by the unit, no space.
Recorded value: 280g
